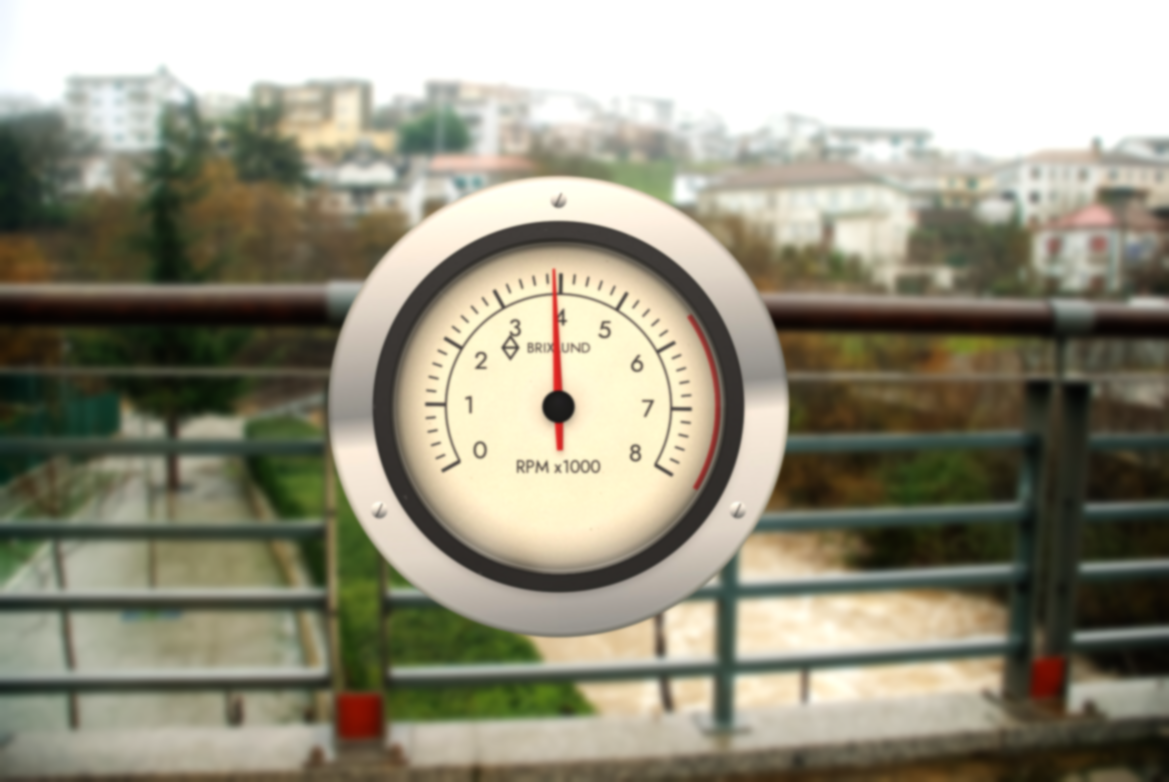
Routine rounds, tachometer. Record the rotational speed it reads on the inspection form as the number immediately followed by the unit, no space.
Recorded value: 3900rpm
